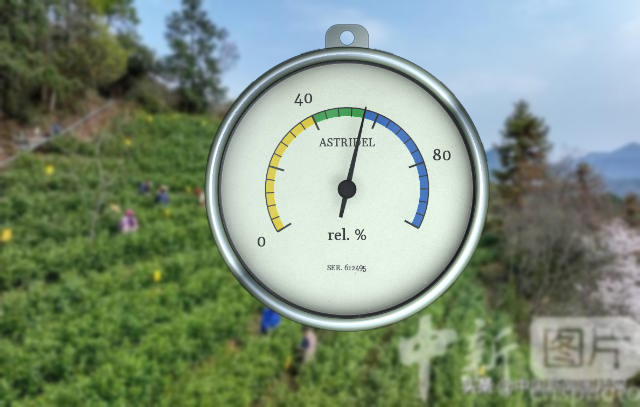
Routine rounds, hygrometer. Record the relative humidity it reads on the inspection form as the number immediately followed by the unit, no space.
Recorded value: 56%
